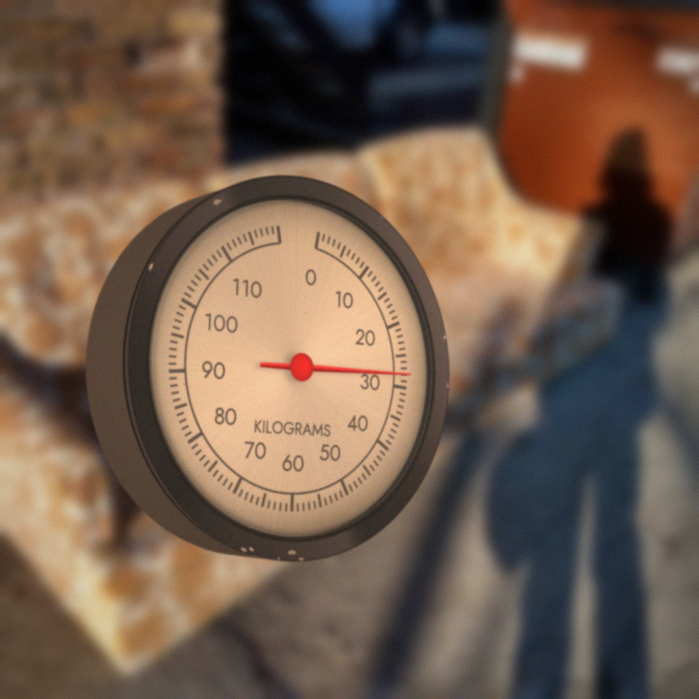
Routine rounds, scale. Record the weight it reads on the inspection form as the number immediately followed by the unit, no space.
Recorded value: 28kg
